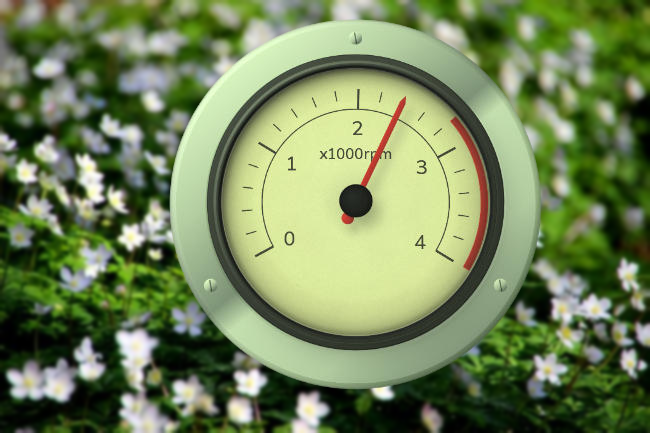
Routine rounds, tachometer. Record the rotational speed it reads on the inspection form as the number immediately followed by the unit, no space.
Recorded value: 2400rpm
